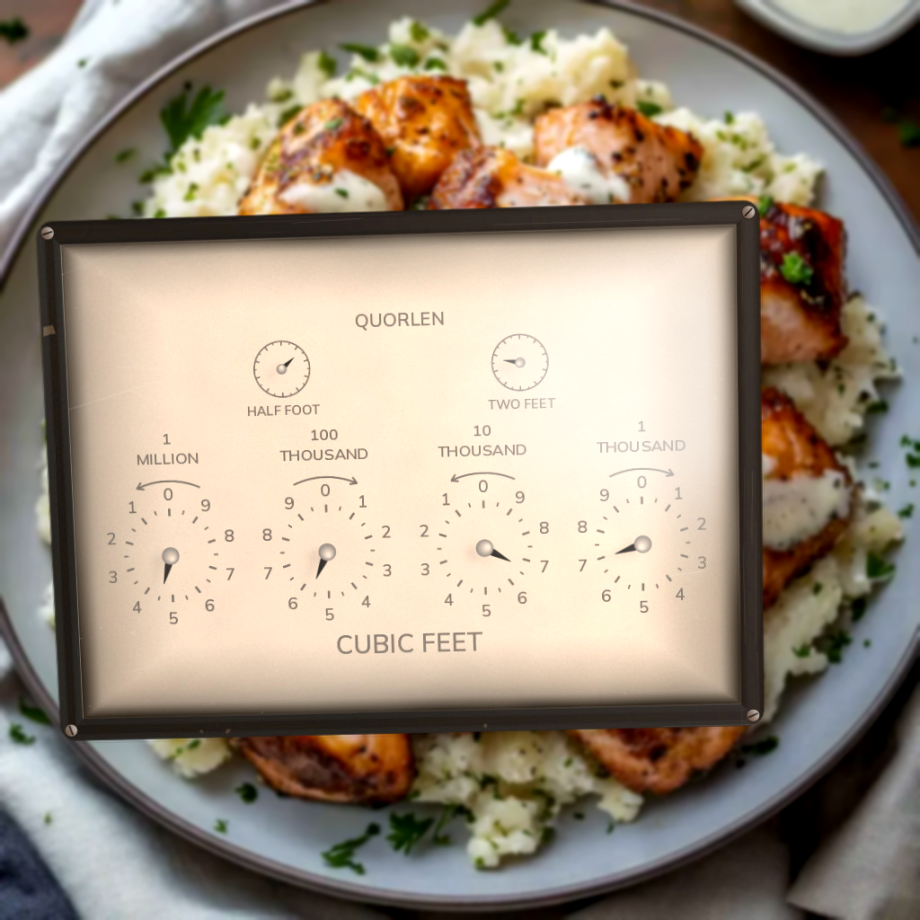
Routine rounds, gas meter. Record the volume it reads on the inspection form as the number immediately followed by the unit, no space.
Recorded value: 456700ft³
